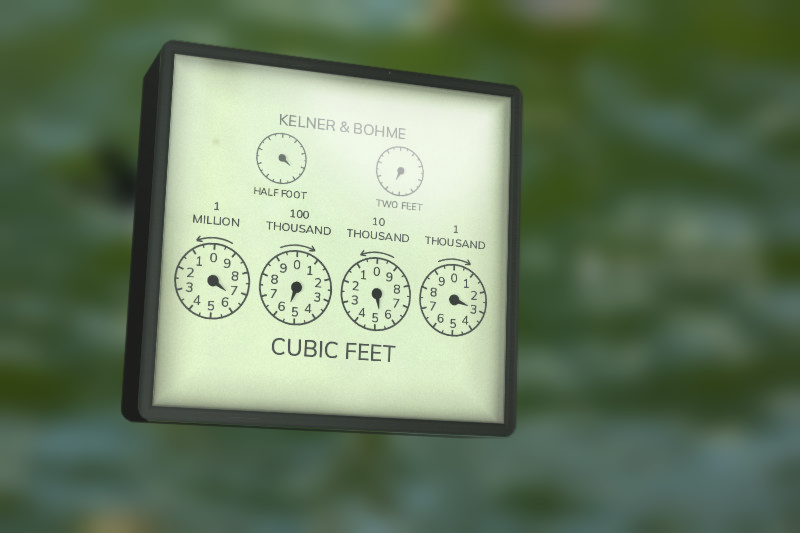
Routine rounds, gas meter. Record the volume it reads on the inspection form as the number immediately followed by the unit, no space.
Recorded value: 655300ft³
